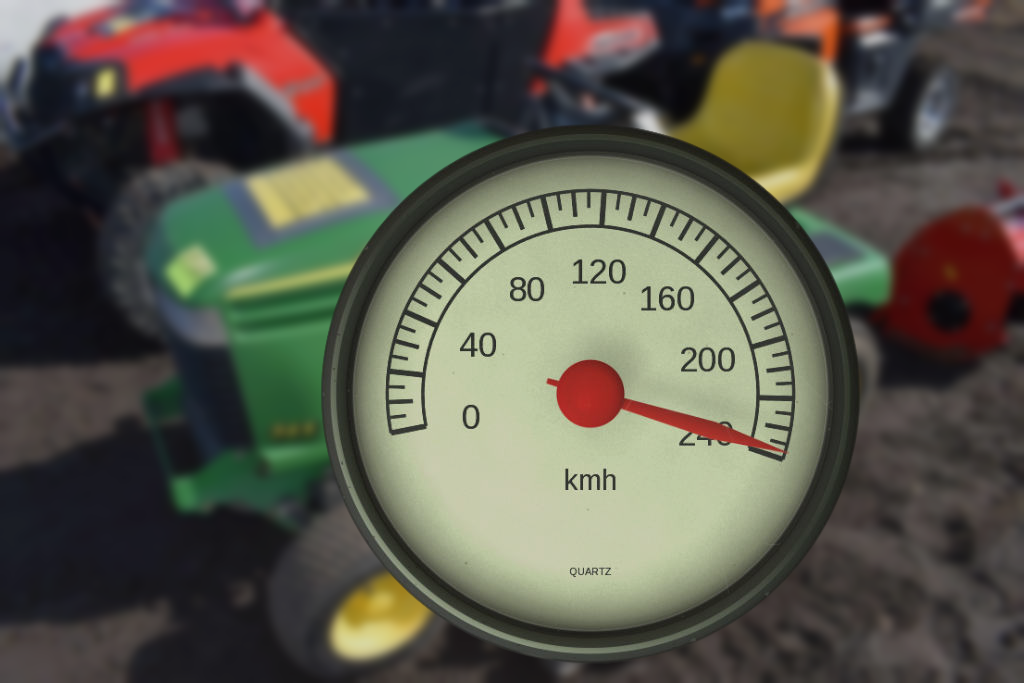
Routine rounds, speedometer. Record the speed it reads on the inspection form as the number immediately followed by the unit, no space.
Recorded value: 237.5km/h
